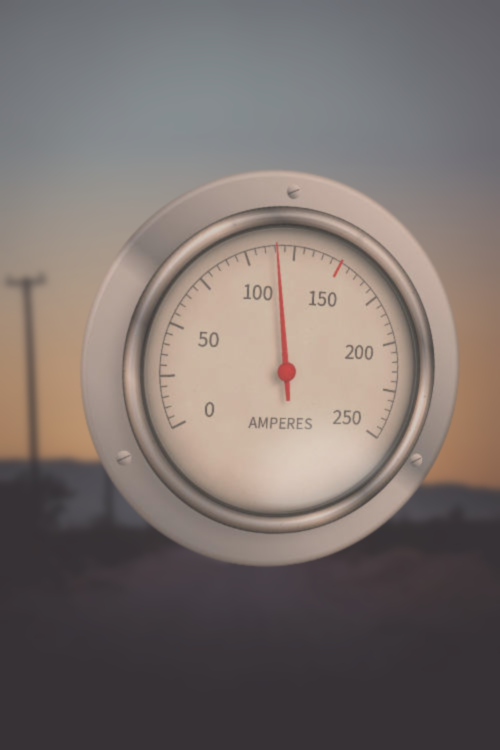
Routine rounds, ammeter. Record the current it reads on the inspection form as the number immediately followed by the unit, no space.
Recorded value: 115A
